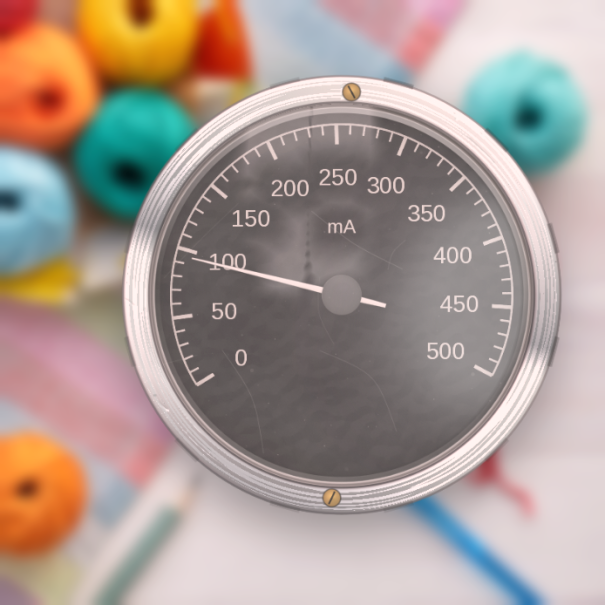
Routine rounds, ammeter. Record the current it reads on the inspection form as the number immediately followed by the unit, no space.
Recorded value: 95mA
